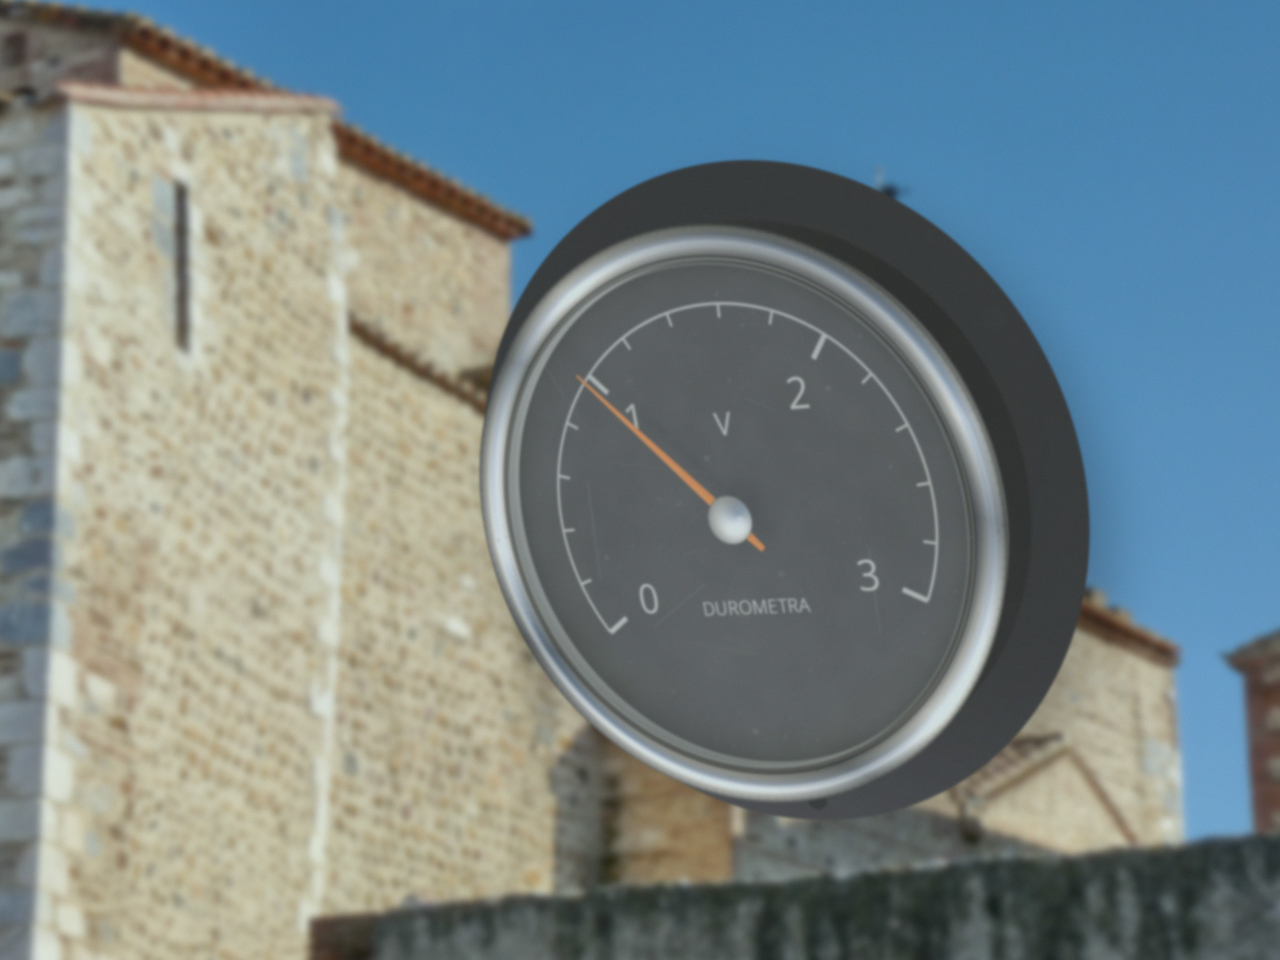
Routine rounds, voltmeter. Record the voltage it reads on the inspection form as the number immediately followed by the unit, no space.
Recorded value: 1V
